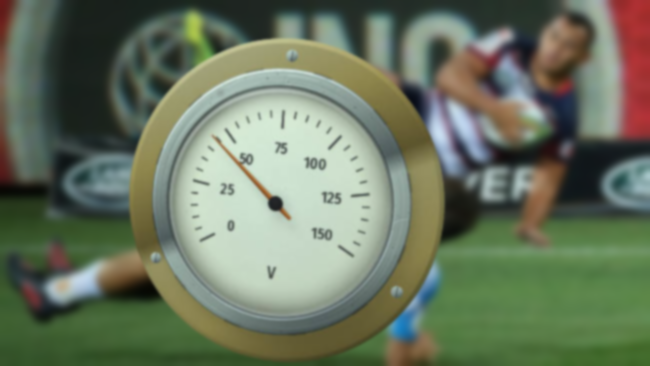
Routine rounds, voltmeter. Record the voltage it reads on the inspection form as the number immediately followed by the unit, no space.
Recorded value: 45V
